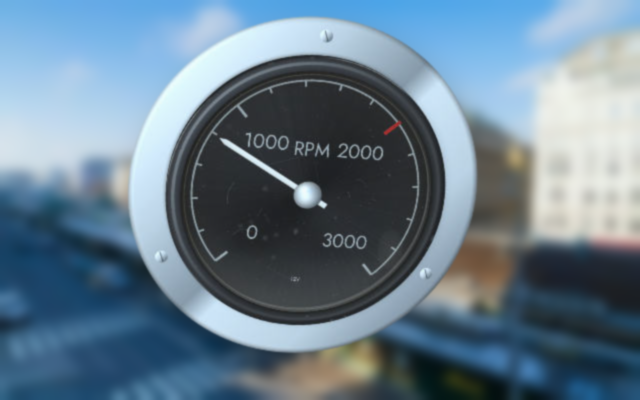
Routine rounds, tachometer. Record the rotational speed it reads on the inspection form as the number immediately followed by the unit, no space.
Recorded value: 800rpm
